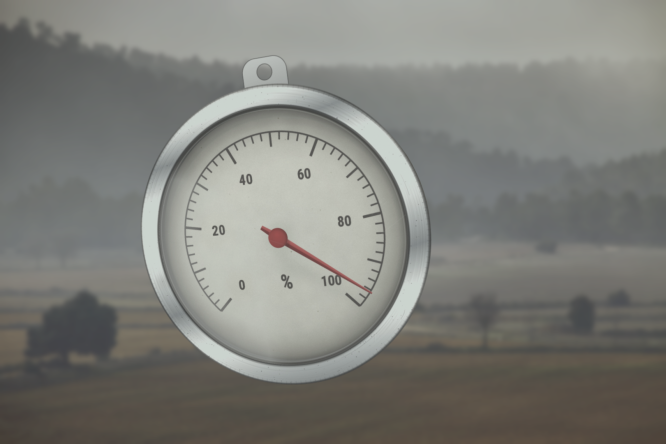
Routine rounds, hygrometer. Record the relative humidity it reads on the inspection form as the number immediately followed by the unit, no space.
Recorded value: 96%
